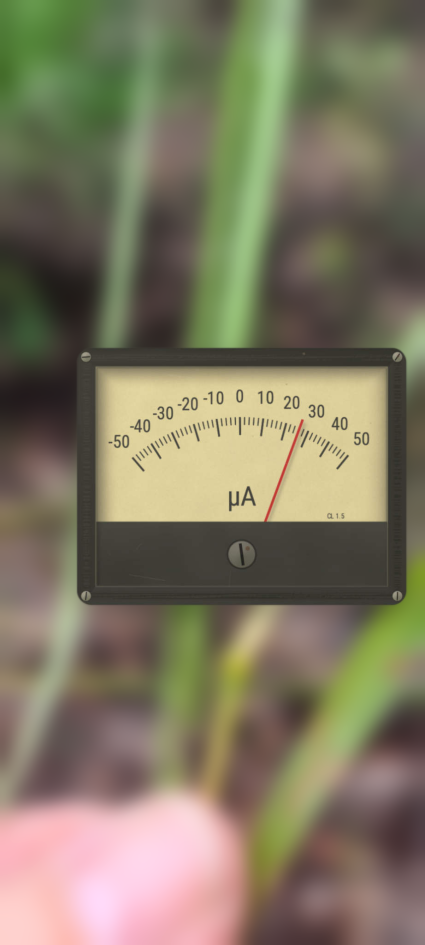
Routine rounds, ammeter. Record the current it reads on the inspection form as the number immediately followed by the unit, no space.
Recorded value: 26µA
